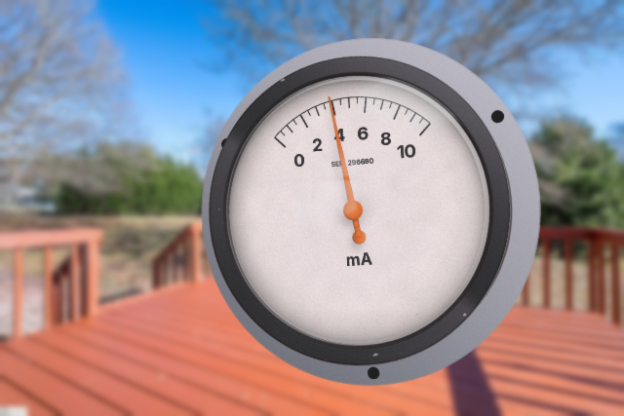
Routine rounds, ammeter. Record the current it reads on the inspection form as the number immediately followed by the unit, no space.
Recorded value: 4mA
